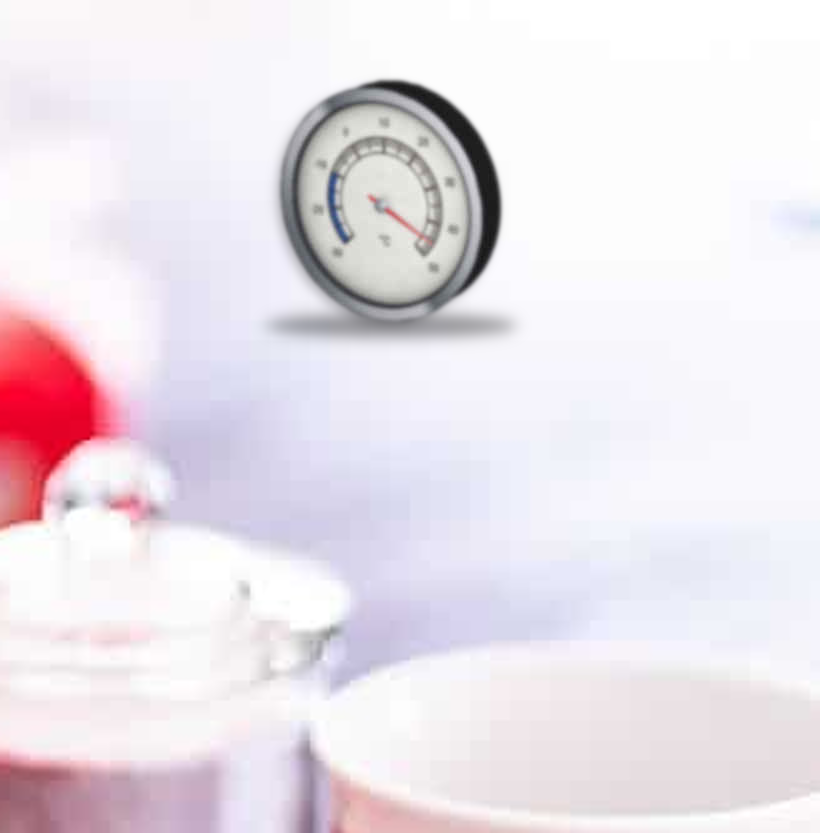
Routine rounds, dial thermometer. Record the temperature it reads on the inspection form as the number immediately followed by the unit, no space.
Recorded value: 45°C
